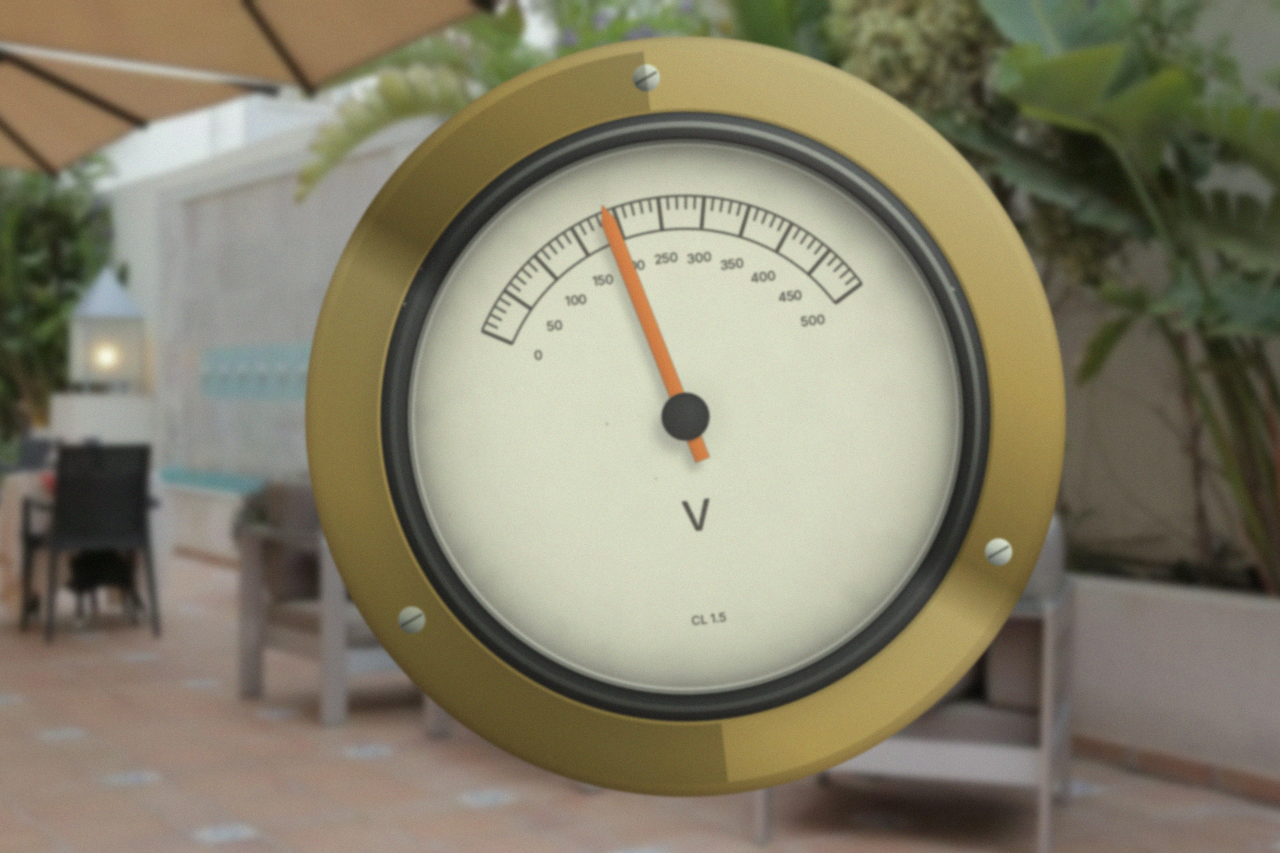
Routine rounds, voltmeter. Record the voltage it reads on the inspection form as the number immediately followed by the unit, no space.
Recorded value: 190V
